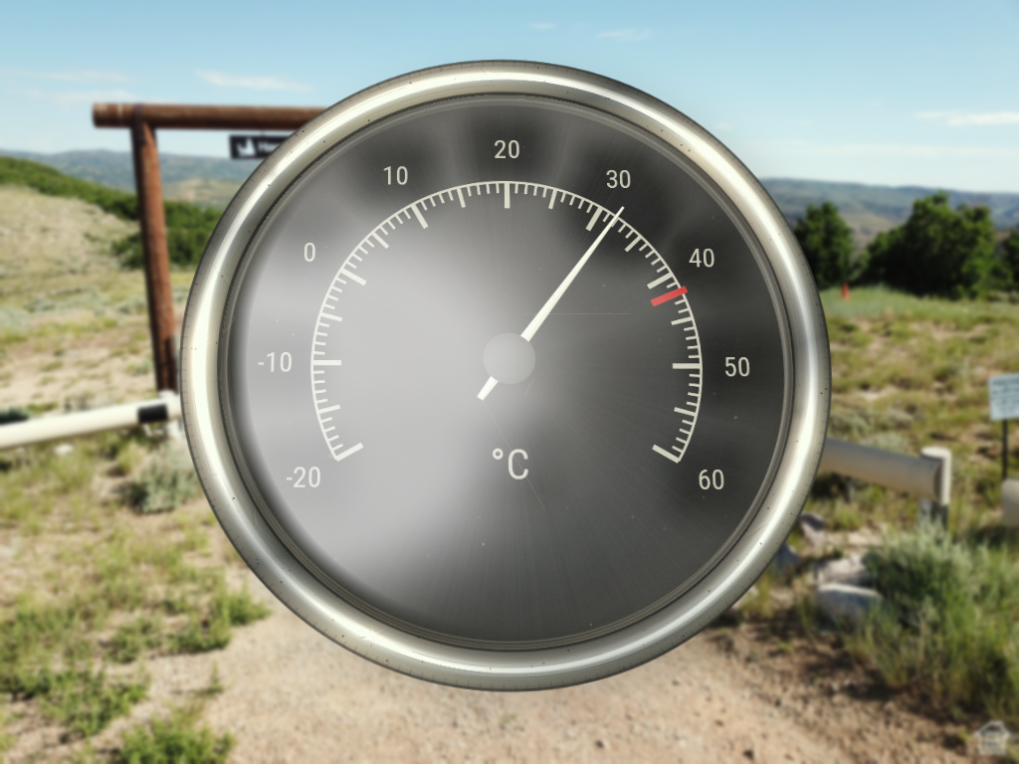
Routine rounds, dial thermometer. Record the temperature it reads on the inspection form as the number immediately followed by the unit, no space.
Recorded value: 32°C
